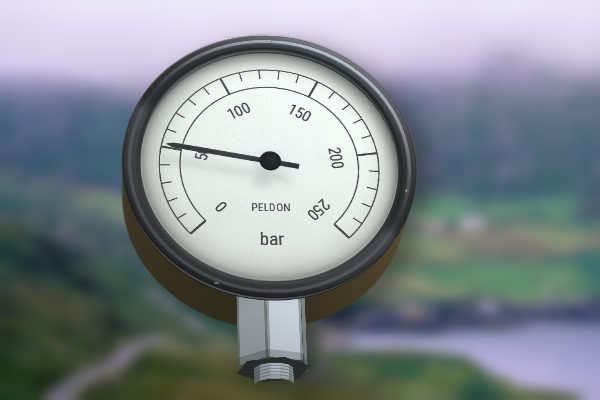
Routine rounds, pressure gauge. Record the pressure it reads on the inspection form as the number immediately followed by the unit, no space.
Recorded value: 50bar
